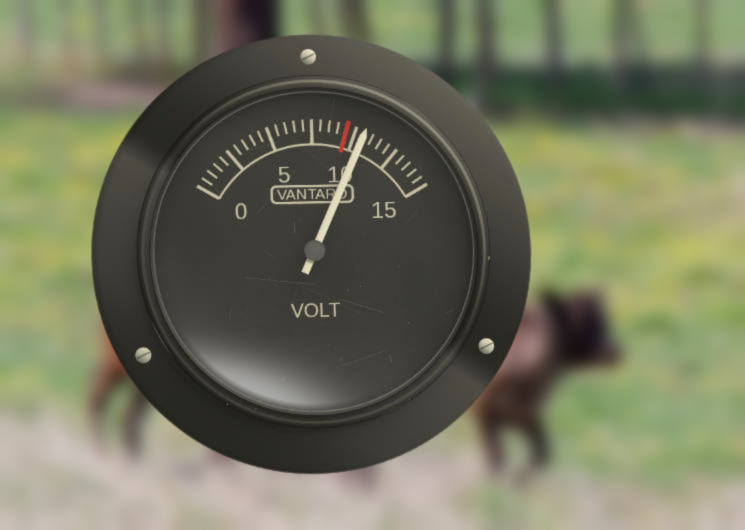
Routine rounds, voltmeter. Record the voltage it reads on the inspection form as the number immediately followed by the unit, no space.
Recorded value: 10.5V
